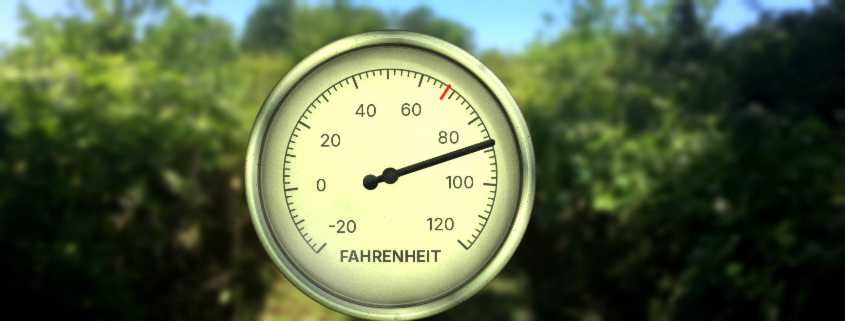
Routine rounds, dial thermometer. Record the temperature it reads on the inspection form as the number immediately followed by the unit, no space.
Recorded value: 88°F
